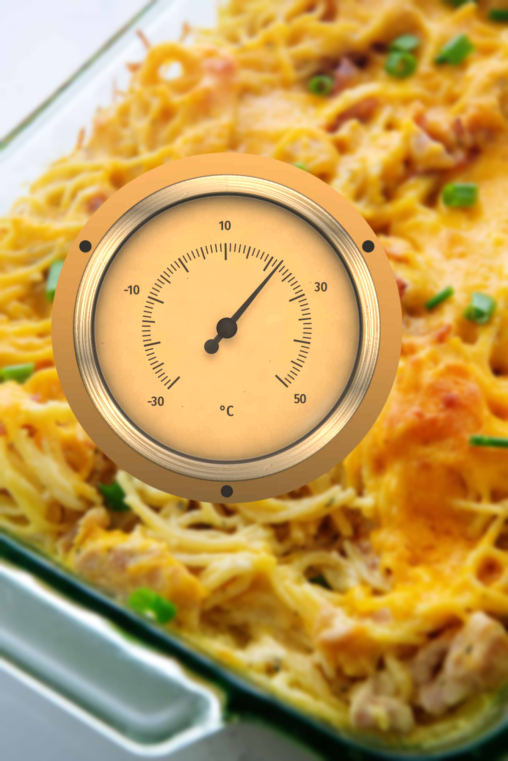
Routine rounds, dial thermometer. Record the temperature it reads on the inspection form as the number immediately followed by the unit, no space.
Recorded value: 22°C
